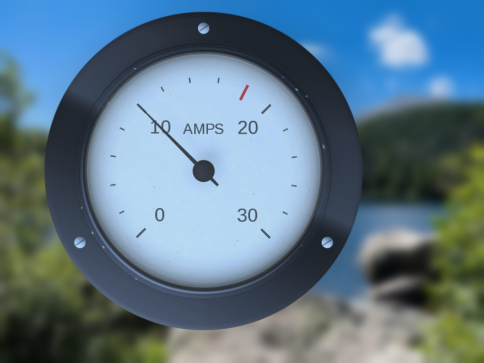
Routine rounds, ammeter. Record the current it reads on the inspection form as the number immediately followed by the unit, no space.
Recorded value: 10A
